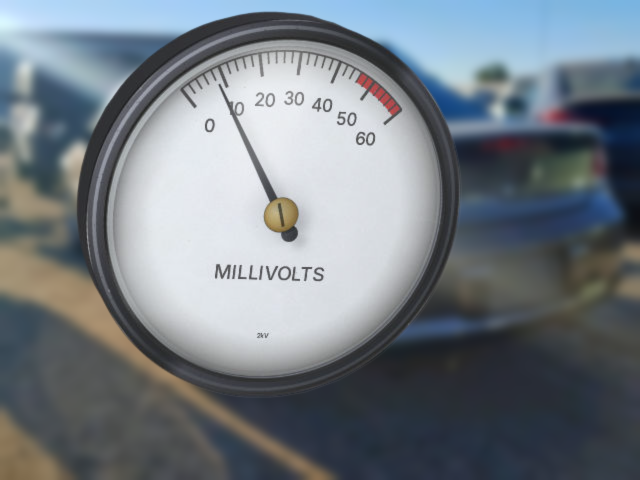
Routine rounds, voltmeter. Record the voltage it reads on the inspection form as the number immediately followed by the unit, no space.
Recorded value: 8mV
